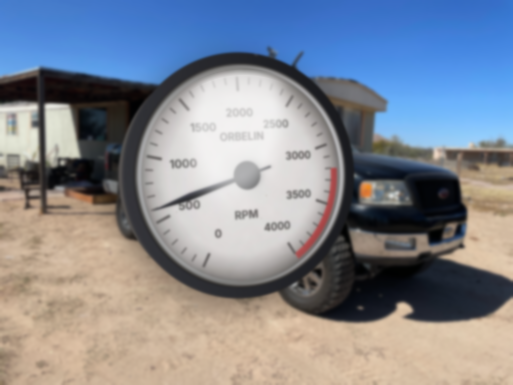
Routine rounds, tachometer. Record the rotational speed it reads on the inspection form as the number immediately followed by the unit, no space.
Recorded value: 600rpm
